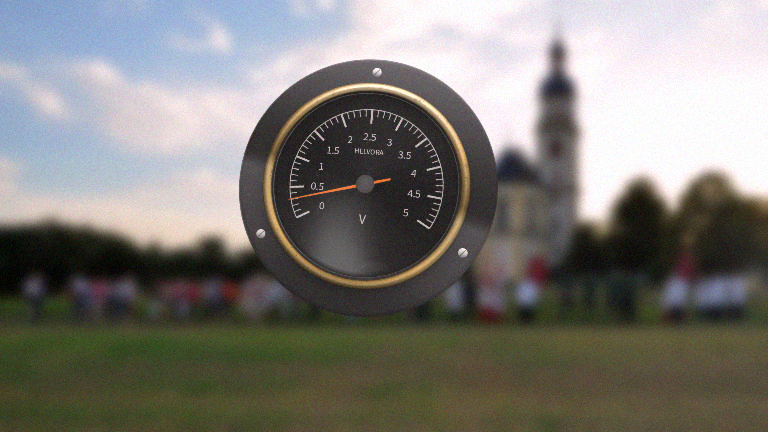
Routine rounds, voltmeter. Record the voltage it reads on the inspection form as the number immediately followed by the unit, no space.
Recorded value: 0.3V
